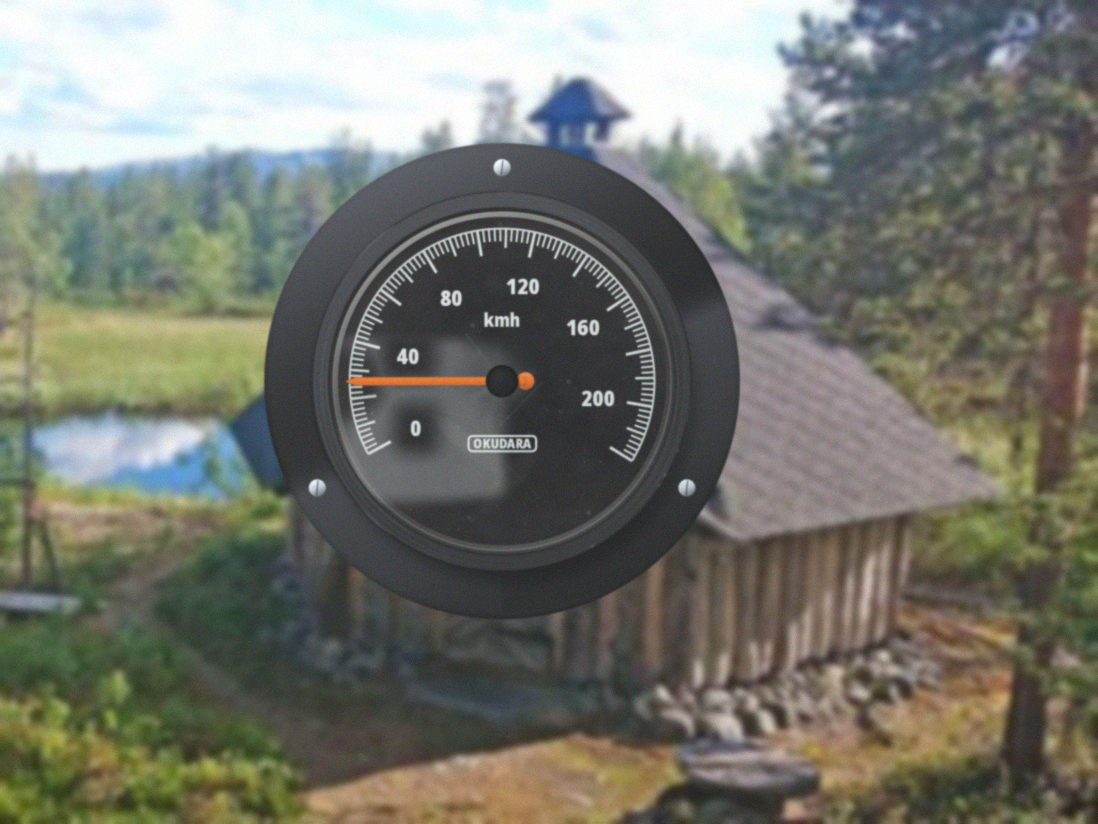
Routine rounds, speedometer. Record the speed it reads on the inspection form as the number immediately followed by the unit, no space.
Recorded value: 26km/h
